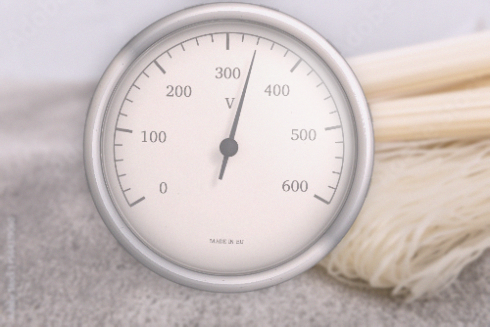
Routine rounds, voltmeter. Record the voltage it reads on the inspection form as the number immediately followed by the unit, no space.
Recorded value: 340V
